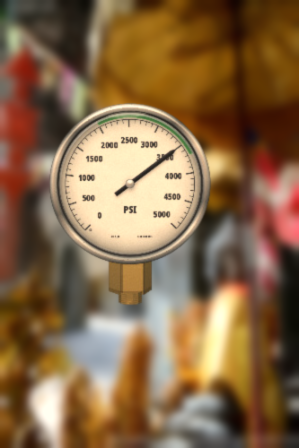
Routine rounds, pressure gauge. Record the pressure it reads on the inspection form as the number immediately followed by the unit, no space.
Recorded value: 3500psi
